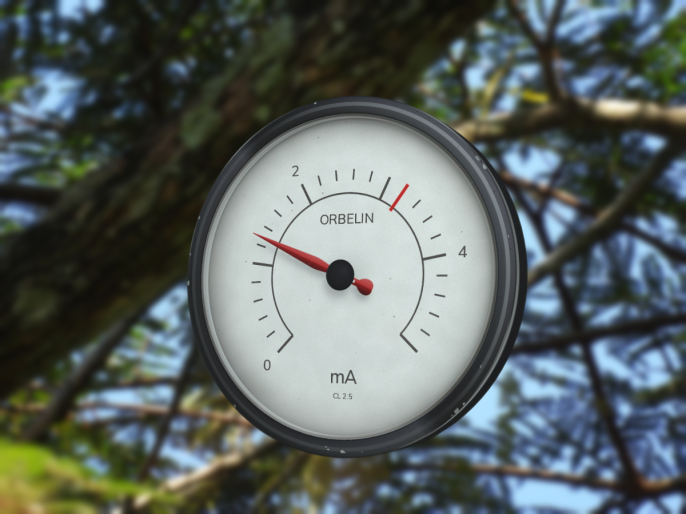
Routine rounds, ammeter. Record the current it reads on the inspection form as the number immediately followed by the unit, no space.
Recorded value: 1.3mA
